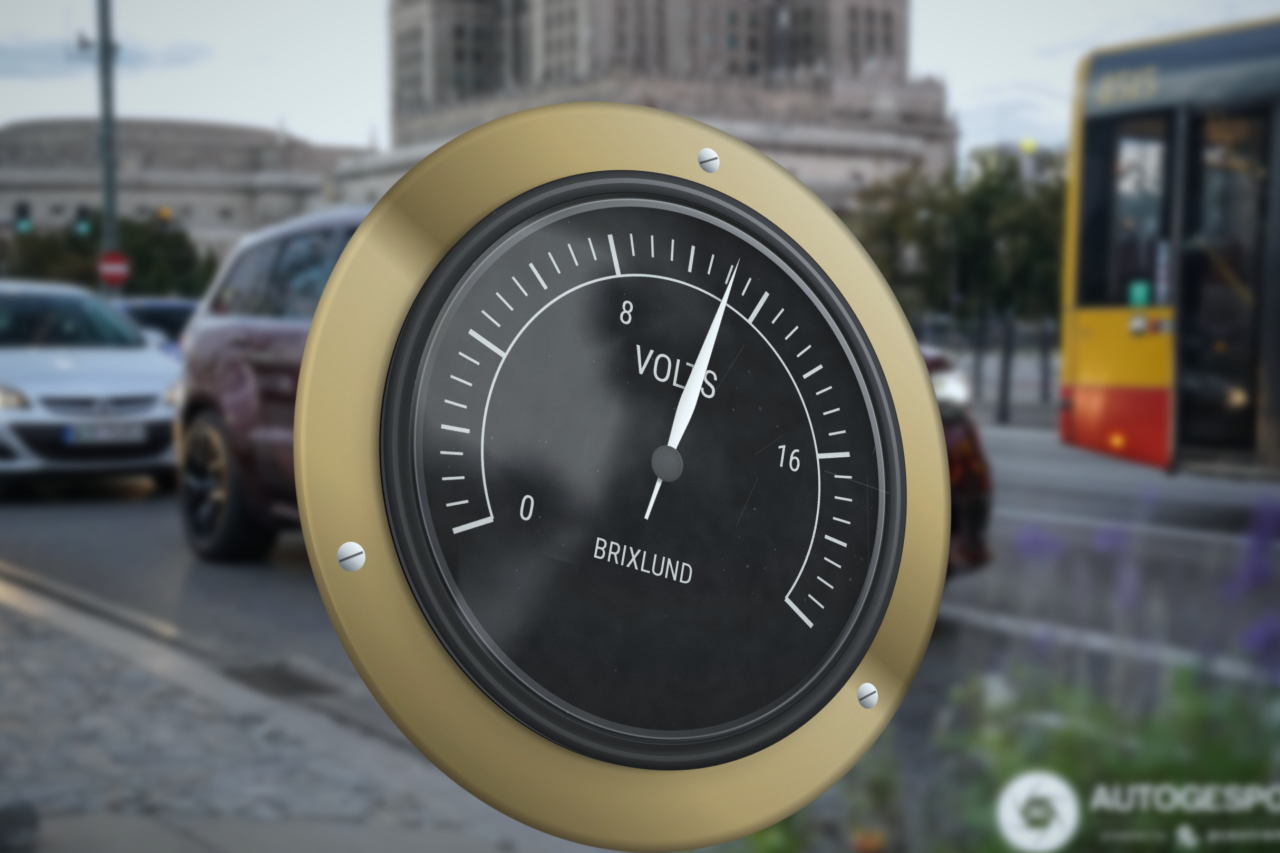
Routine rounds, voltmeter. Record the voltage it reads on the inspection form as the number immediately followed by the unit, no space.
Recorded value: 11V
